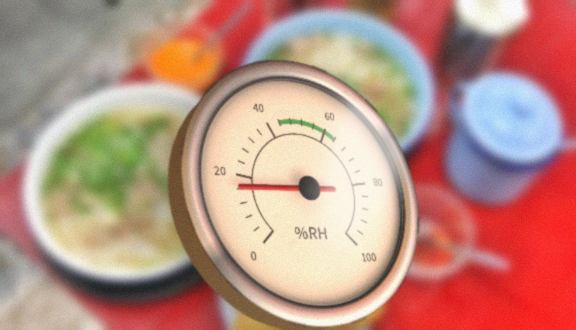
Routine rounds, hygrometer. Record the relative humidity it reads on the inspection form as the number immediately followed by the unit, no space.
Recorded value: 16%
